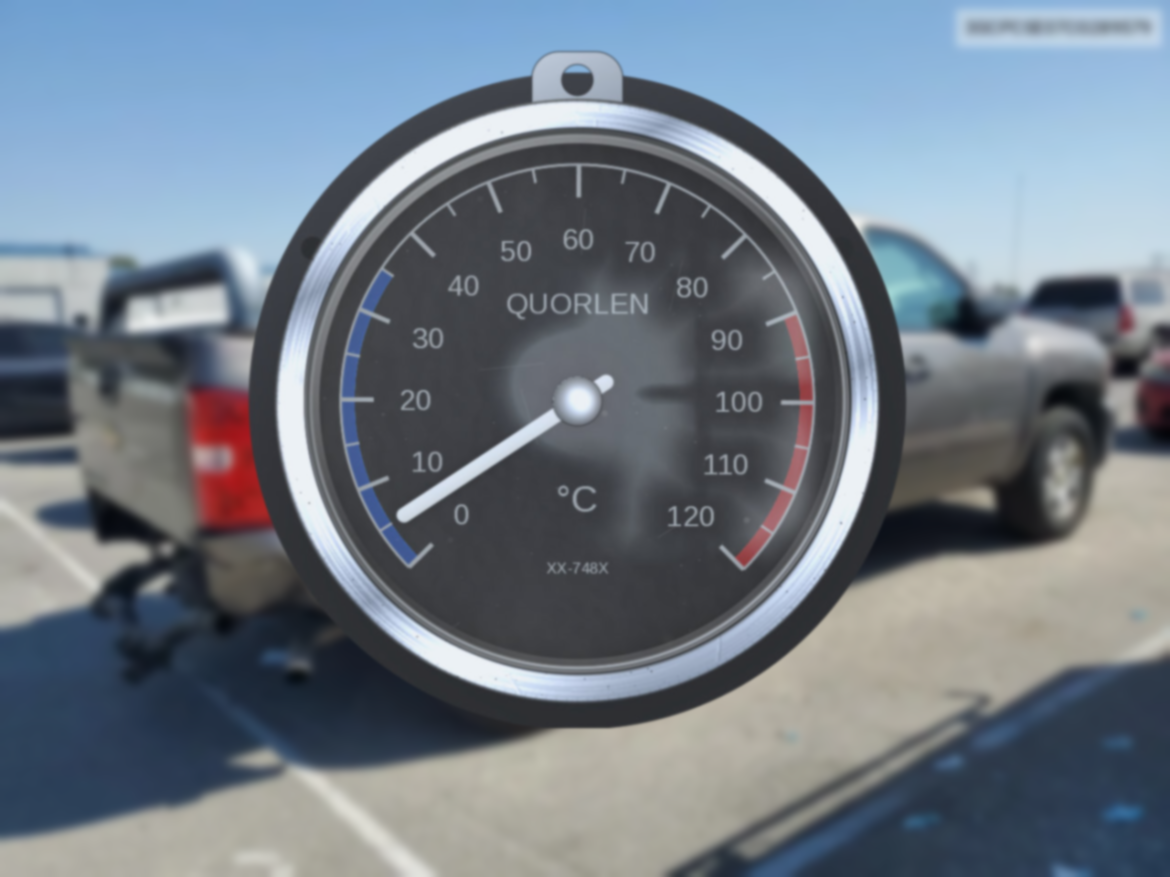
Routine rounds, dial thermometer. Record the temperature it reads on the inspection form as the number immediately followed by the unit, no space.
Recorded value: 5°C
